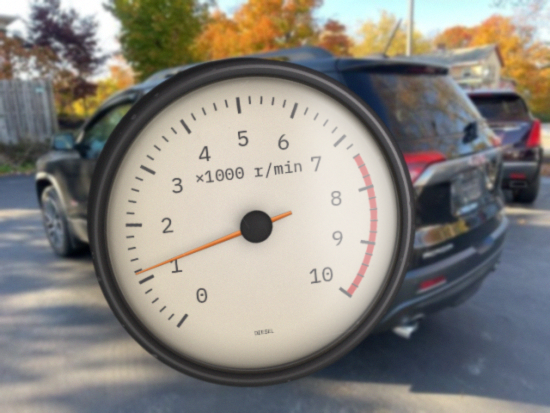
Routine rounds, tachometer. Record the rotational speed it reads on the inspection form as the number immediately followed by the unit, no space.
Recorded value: 1200rpm
